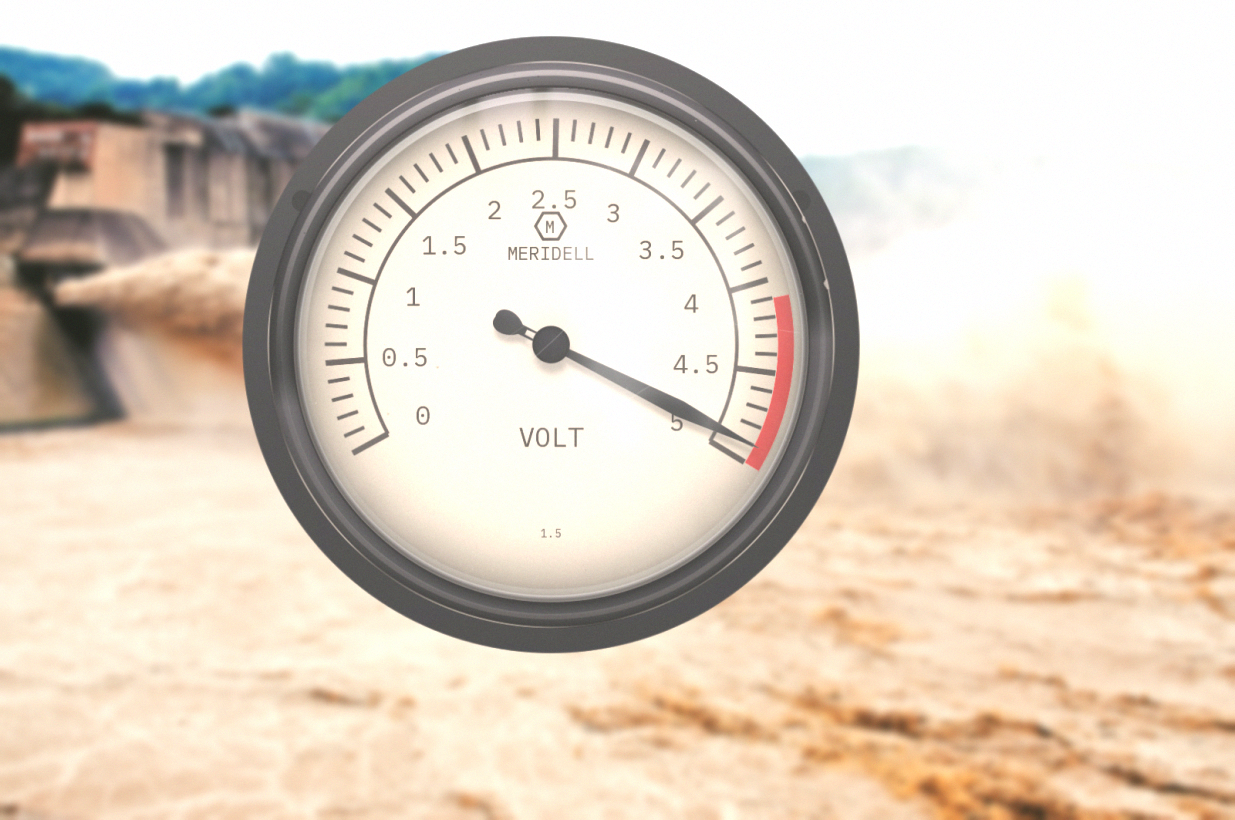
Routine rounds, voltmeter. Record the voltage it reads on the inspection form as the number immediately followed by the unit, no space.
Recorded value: 4.9V
